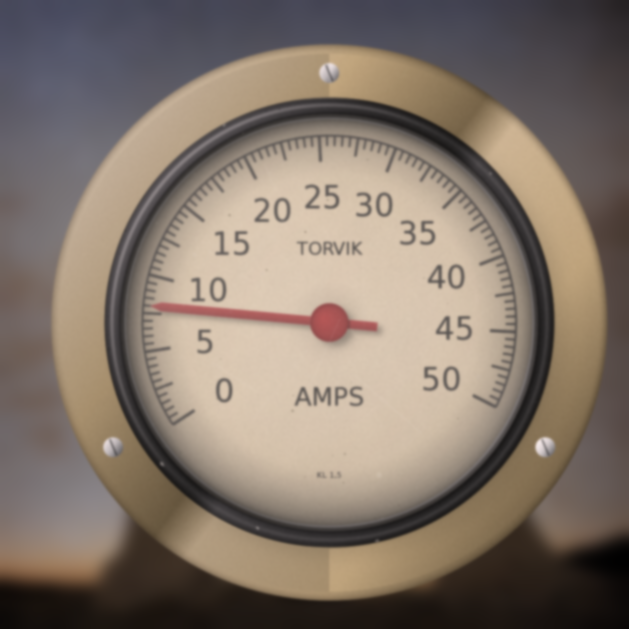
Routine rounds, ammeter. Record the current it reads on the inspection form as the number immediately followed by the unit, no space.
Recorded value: 8A
